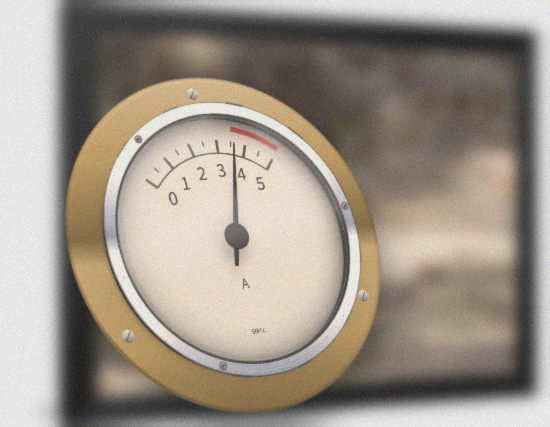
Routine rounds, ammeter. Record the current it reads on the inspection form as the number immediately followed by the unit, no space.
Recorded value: 3.5A
